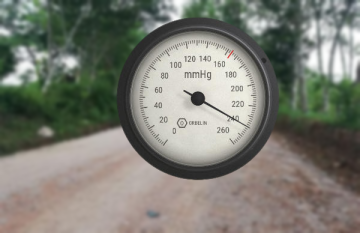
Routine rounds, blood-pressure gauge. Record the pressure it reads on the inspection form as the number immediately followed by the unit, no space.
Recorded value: 240mmHg
